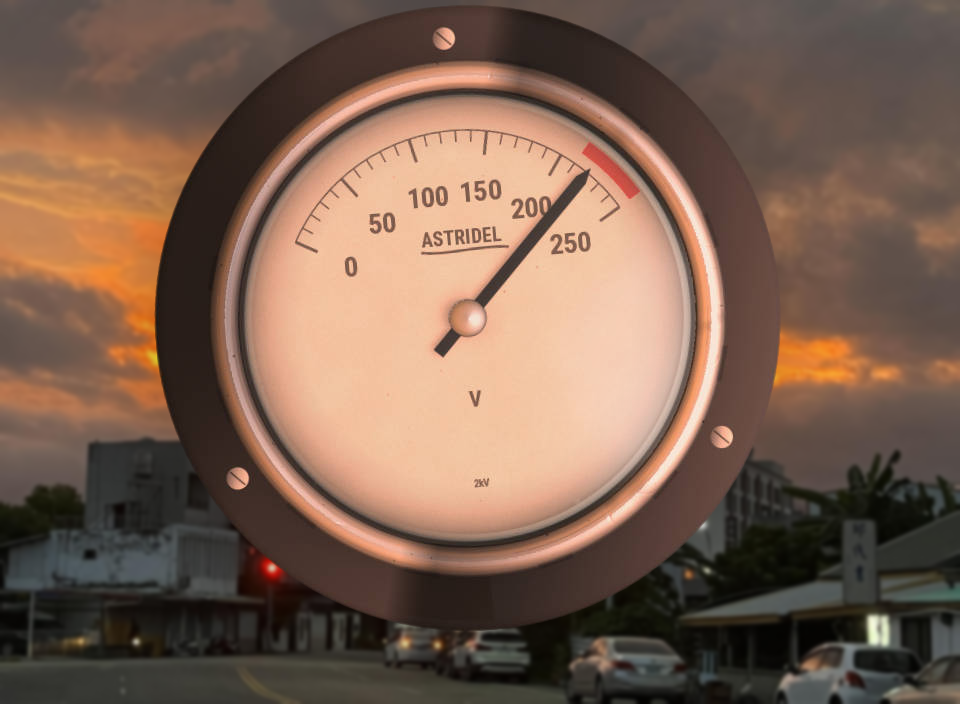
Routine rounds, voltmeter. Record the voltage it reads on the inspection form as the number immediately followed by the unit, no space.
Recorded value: 220V
